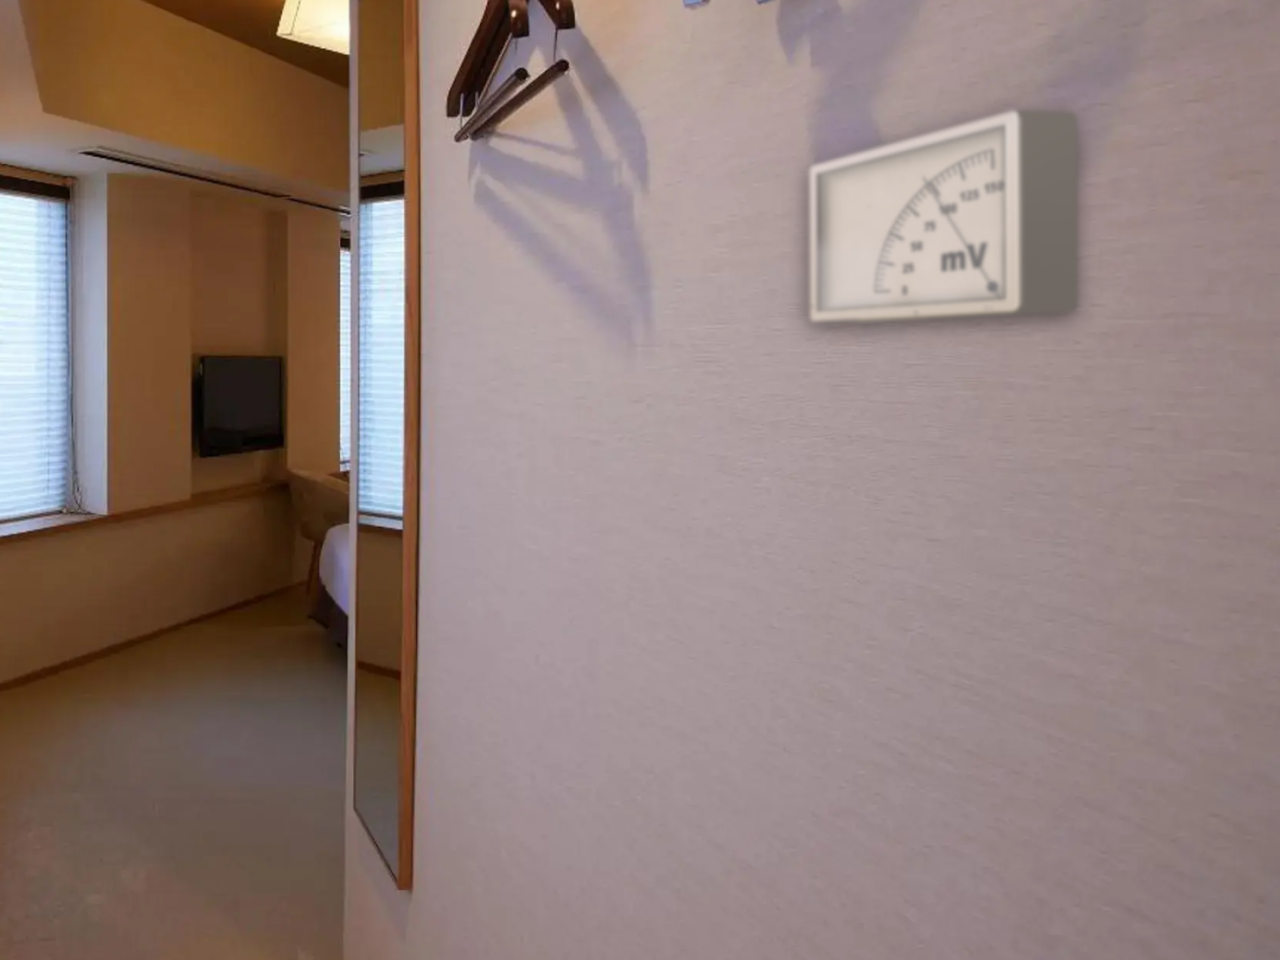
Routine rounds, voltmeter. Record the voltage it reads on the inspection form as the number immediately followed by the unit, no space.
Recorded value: 100mV
